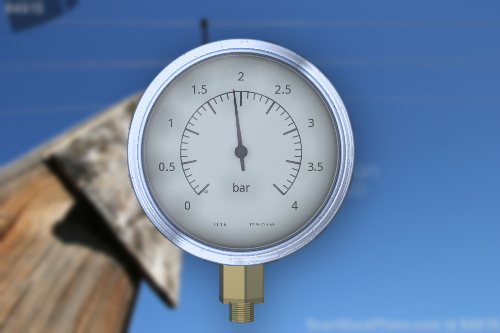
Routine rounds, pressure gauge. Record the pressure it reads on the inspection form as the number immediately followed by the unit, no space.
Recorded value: 1.9bar
